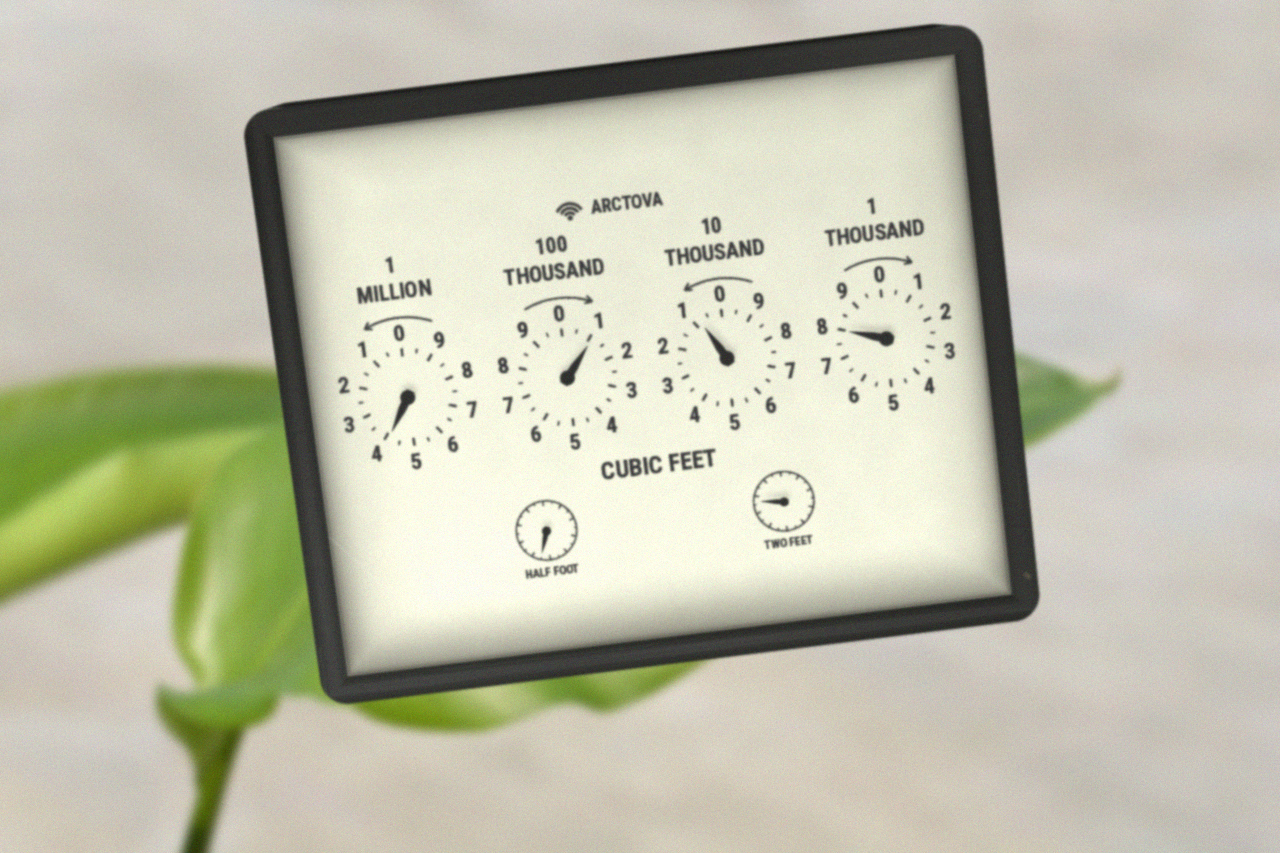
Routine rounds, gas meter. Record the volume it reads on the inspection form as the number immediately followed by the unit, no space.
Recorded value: 410800ft³
